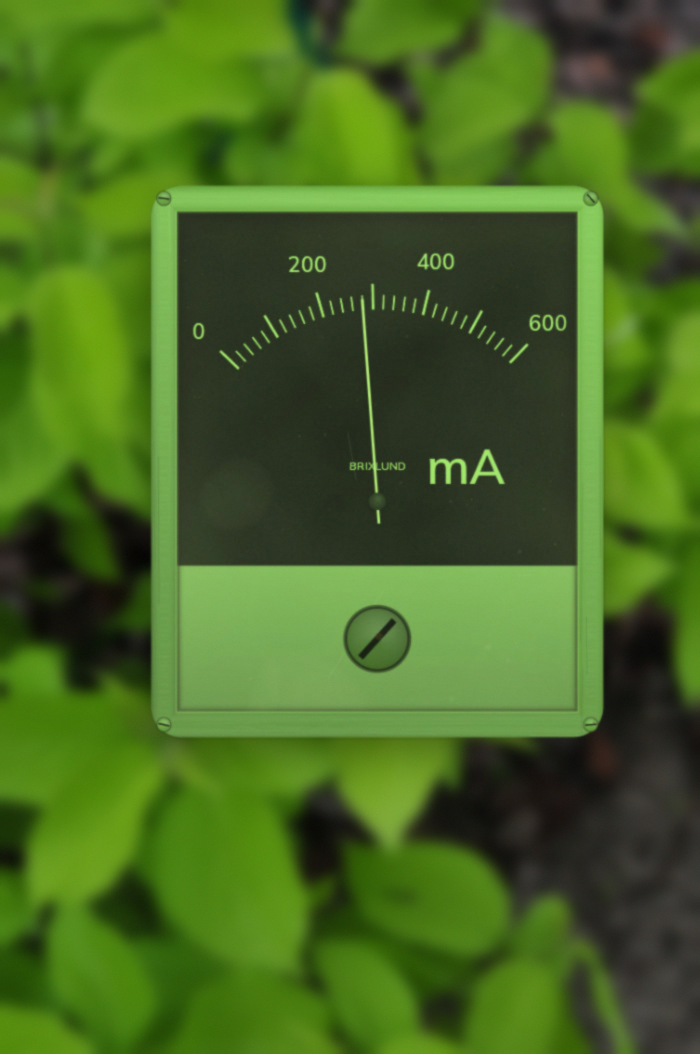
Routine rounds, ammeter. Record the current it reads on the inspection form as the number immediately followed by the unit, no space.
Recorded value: 280mA
